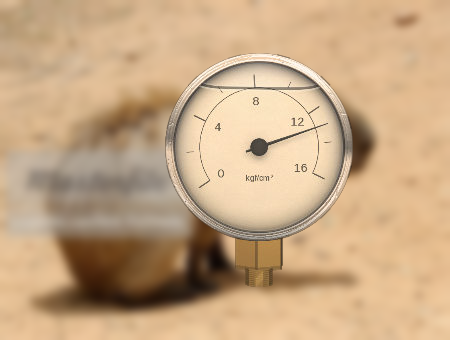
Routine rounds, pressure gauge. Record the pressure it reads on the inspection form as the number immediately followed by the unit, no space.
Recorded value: 13kg/cm²
